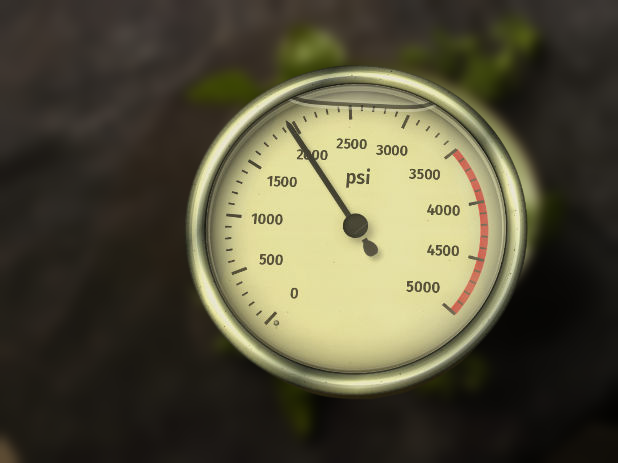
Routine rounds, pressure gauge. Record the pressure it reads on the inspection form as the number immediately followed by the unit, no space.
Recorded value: 1950psi
